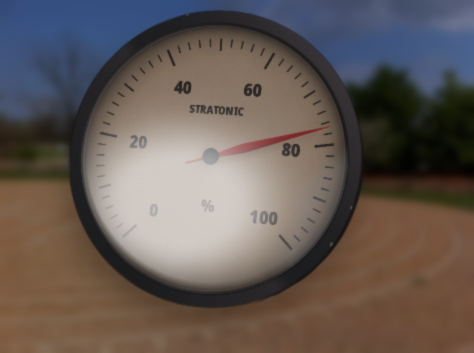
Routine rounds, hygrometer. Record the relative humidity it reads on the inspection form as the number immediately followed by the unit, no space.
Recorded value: 77%
